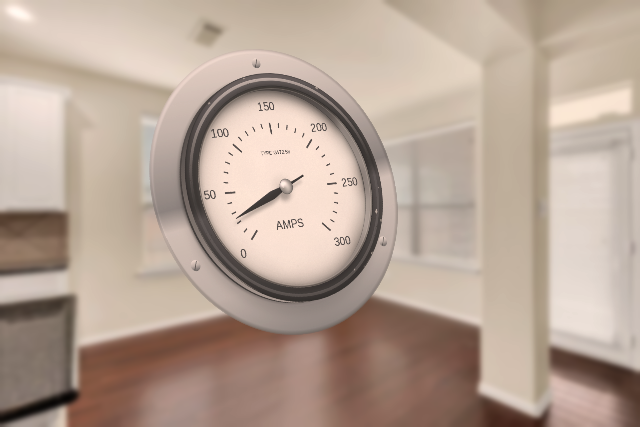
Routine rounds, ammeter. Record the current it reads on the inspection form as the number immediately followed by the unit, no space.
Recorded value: 25A
